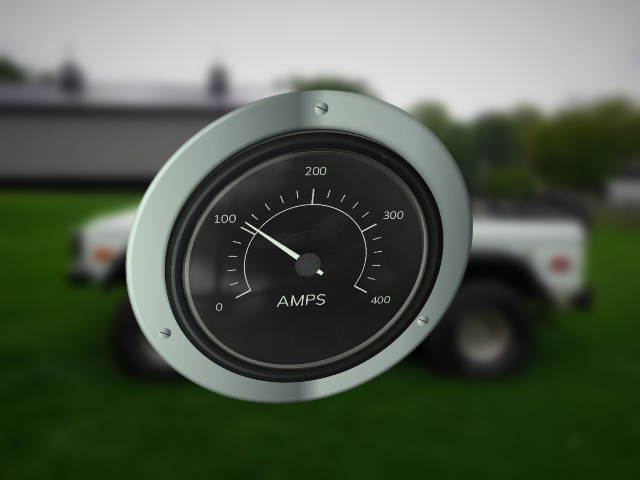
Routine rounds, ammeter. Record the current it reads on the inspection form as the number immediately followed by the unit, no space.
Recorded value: 110A
